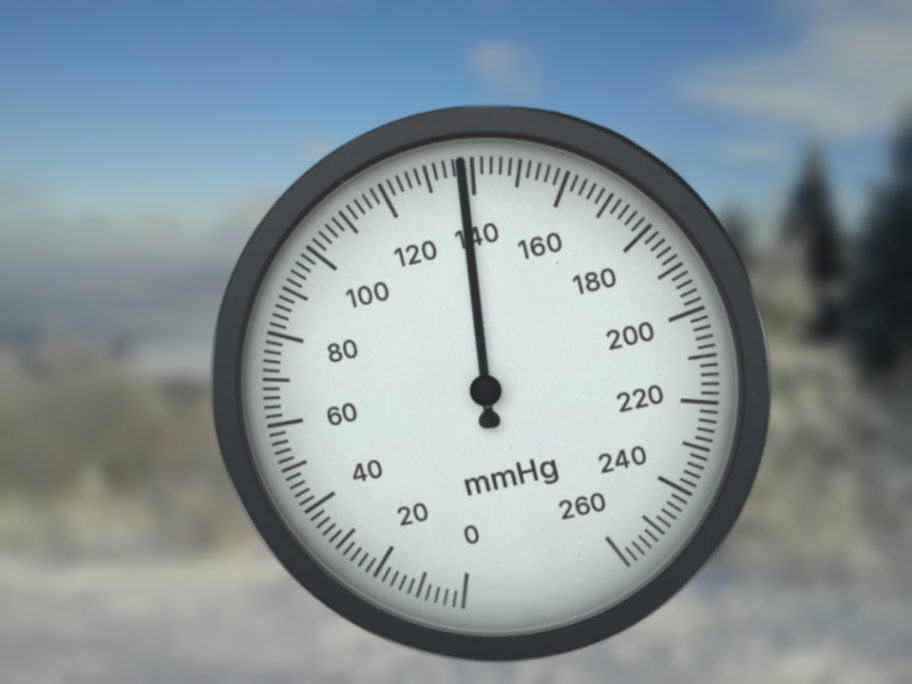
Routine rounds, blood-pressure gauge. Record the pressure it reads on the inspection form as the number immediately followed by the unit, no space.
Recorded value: 138mmHg
